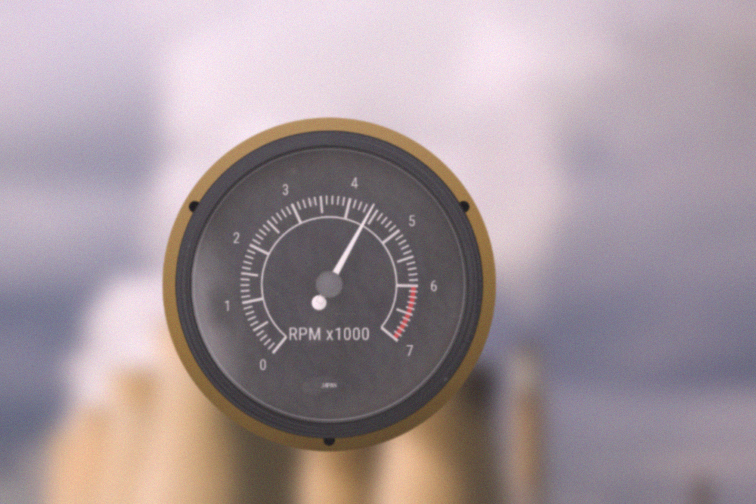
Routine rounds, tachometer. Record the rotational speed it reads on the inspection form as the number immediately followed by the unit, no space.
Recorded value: 4400rpm
